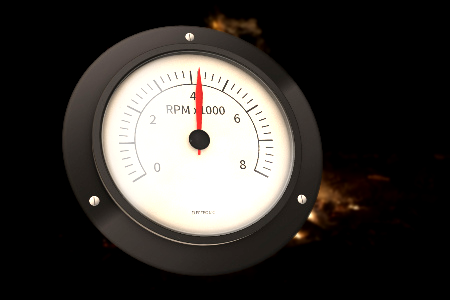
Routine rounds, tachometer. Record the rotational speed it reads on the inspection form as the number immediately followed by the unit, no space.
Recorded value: 4200rpm
